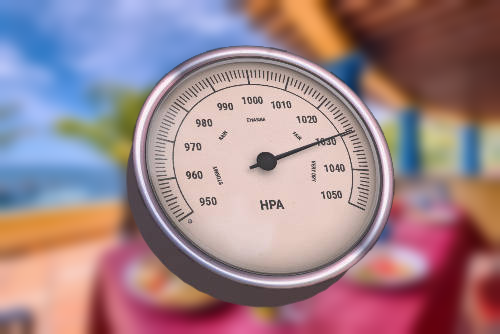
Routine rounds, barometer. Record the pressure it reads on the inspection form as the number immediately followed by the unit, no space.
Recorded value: 1030hPa
